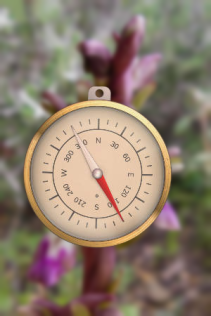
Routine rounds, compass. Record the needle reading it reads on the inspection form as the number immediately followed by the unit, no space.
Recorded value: 150°
